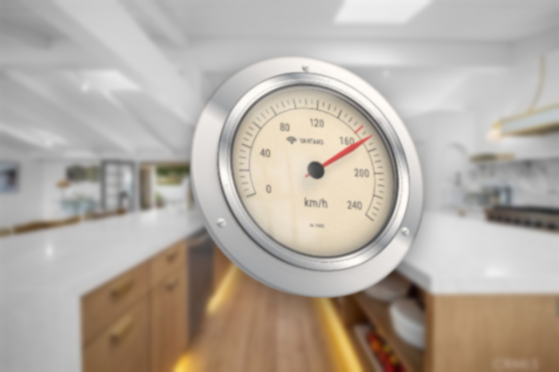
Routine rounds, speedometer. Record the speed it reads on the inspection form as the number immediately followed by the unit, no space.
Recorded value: 170km/h
